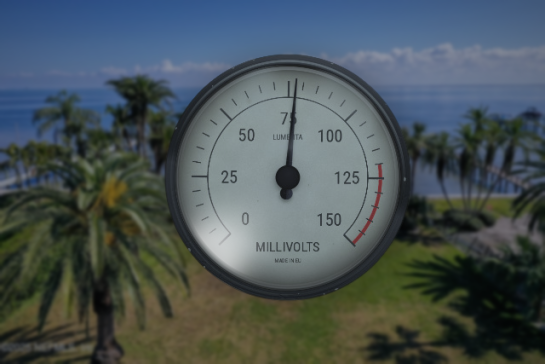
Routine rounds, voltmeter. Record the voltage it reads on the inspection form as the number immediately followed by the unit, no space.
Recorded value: 77.5mV
